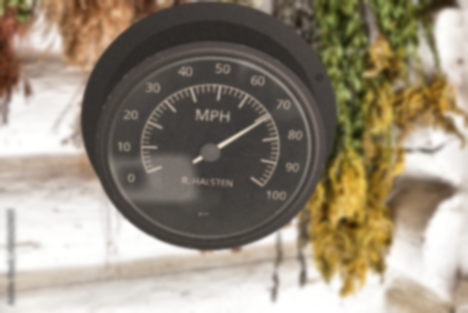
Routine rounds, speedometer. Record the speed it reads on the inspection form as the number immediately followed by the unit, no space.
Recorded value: 70mph
